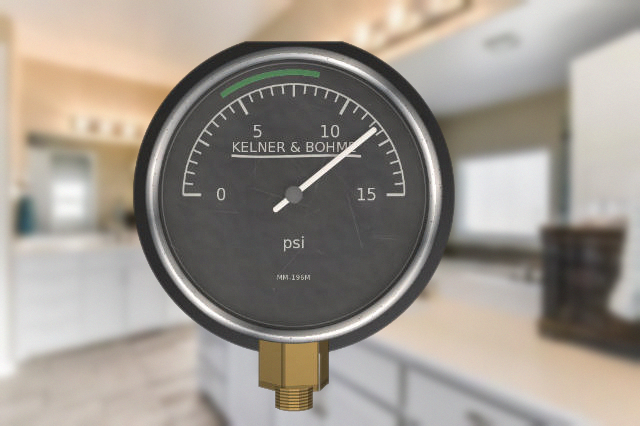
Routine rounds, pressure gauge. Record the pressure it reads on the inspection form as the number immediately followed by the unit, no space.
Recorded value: 11.75psi
